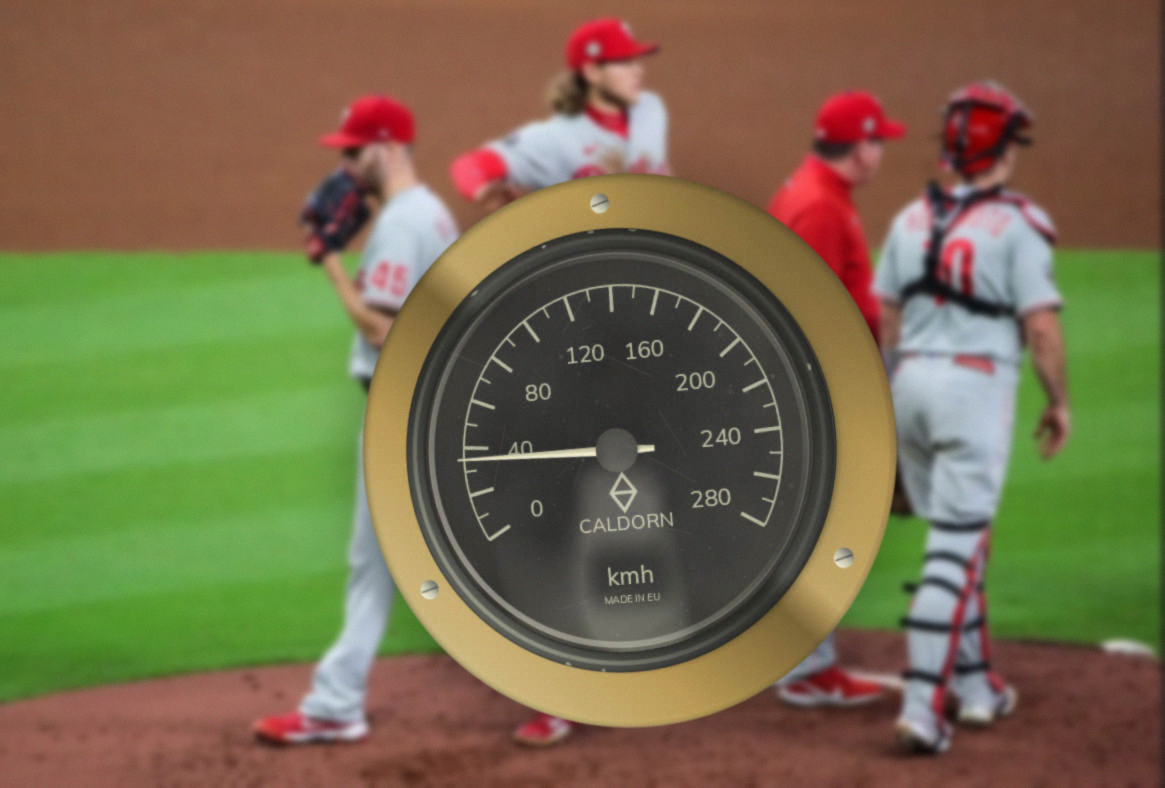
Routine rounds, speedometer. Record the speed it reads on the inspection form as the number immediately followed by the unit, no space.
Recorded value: 35km/h
